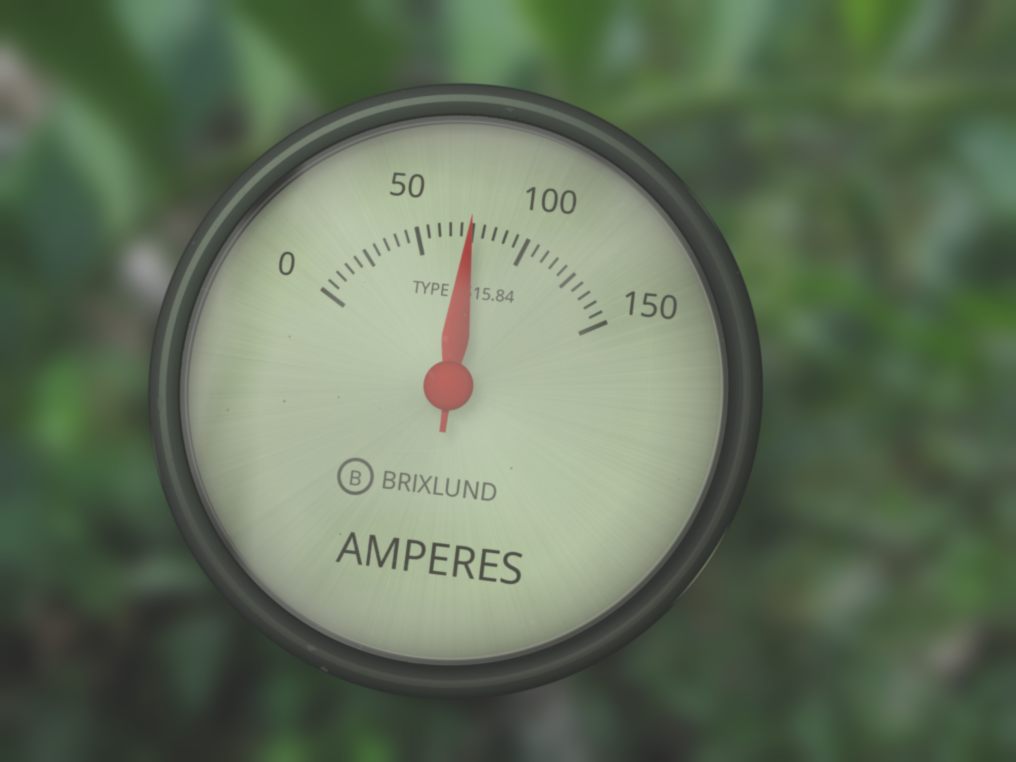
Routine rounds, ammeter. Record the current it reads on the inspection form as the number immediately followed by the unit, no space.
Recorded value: 75A
